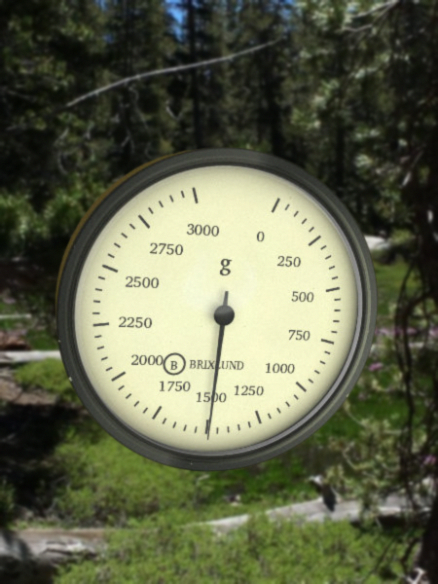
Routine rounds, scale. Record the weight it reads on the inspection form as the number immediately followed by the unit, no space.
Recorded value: 1500g
